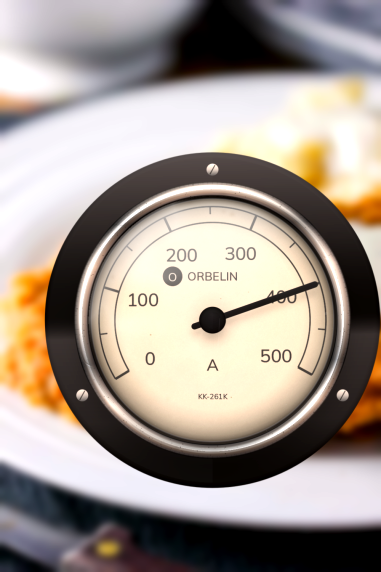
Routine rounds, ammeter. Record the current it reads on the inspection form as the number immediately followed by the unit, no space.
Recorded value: 400A
